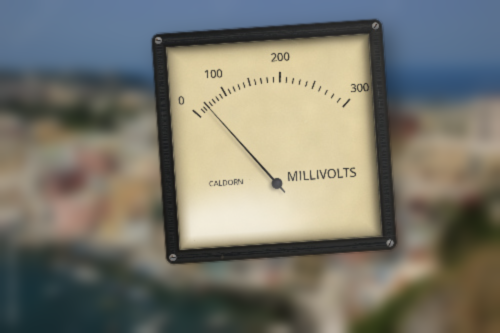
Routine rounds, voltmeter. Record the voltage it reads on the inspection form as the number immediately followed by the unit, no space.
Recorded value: 50mV
